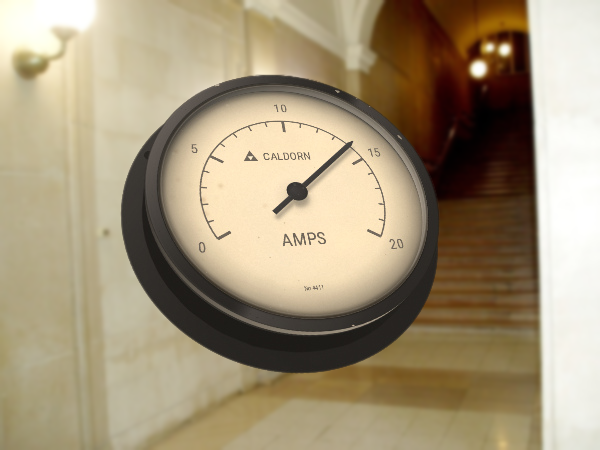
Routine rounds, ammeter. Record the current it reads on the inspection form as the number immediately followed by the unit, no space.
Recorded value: 14A
